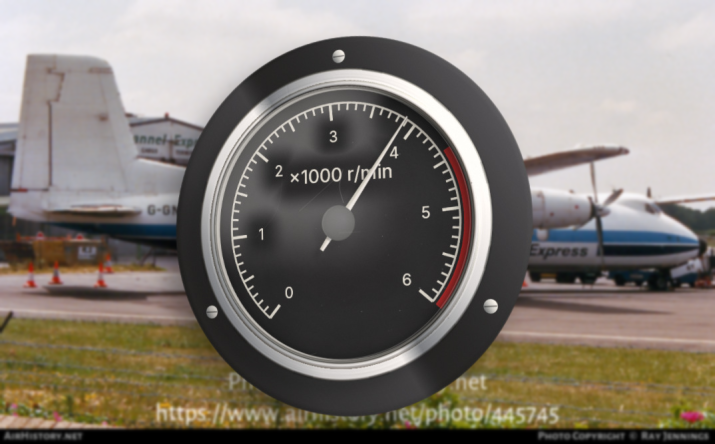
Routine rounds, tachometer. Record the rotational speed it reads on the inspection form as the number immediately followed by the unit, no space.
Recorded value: 3900rpm
